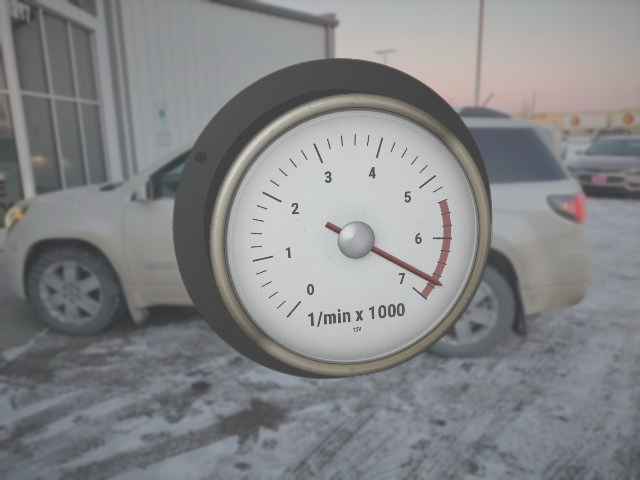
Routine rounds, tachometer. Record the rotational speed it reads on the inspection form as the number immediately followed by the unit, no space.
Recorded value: 6700rpm
